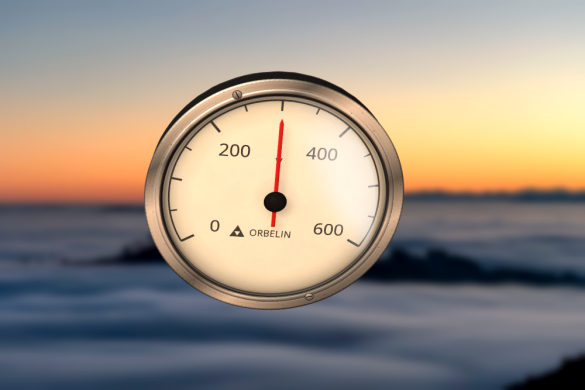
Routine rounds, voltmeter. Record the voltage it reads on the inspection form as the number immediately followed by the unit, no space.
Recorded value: 300V
